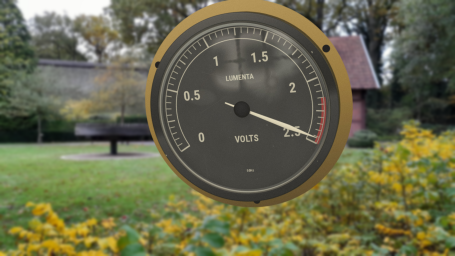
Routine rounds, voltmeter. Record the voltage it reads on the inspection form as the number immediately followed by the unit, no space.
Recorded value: 2.45V
